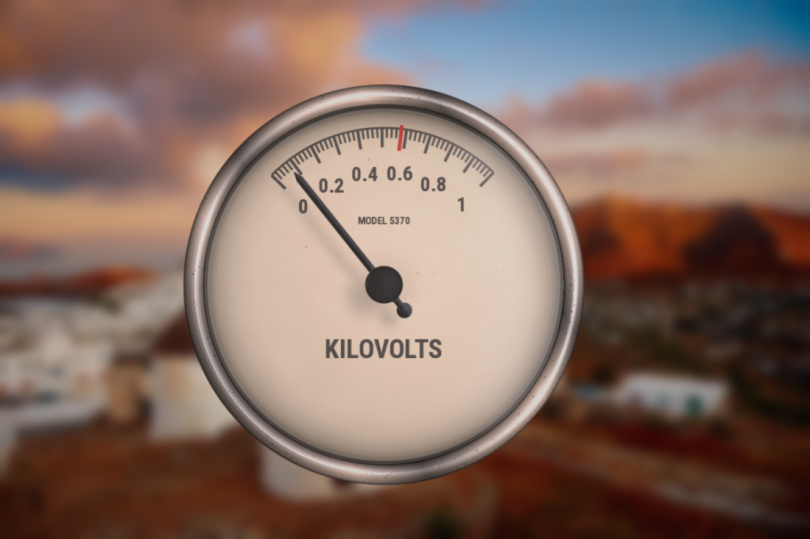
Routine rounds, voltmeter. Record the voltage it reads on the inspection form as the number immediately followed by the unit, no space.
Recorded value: 0.08kV
